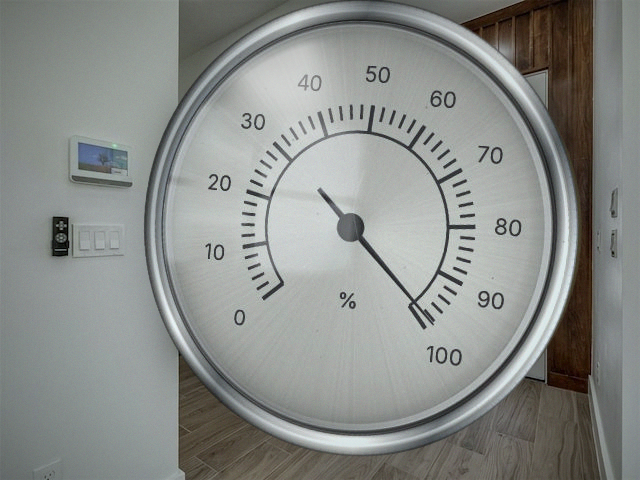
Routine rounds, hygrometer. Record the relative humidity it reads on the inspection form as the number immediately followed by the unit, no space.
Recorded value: 98%
